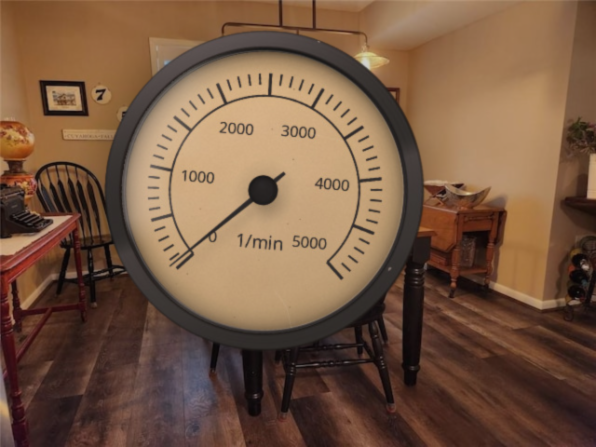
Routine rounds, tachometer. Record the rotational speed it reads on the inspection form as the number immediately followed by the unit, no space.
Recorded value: 50rpm
